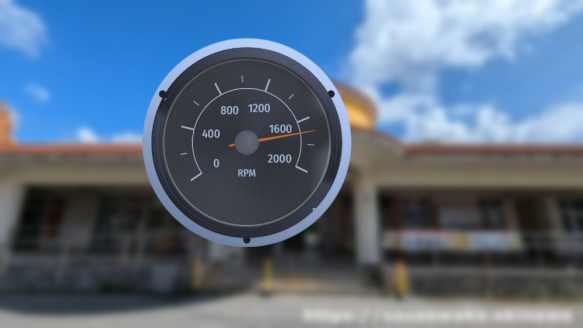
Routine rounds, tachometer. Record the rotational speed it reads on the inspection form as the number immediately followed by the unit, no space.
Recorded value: 1700rpm
